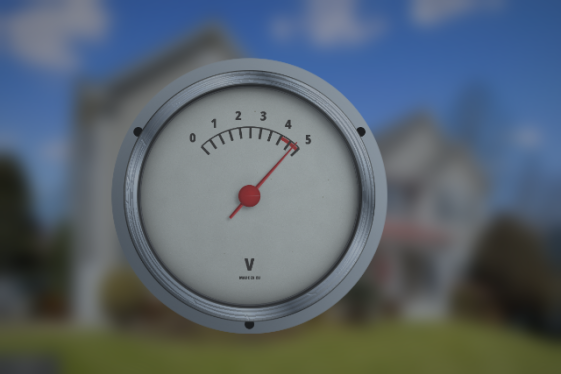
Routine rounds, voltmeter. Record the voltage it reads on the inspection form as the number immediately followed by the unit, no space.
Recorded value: 4.75V
